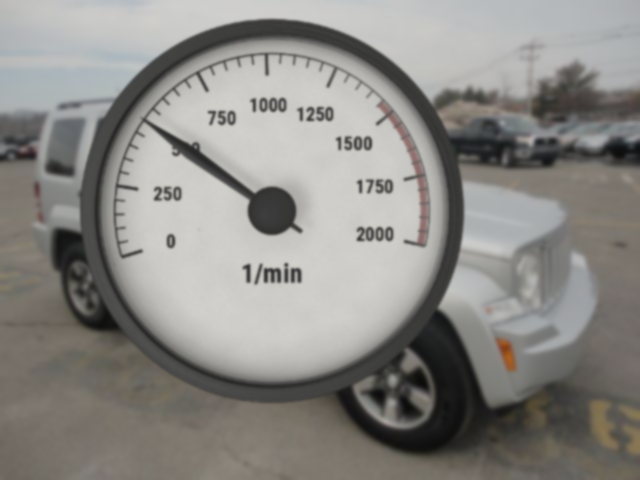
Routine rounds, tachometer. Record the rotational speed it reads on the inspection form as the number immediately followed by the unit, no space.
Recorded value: 500rpm
